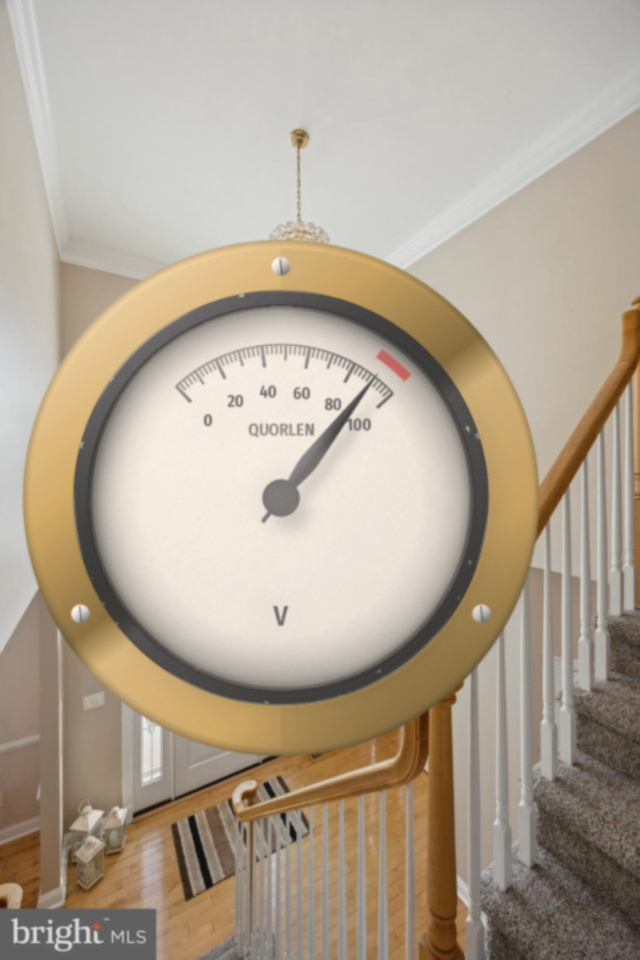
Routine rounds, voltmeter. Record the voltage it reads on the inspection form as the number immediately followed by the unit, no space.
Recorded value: 90V
